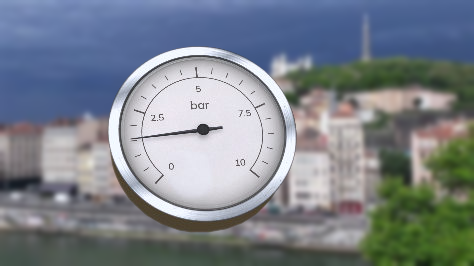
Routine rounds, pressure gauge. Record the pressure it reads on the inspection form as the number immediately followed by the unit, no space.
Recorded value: 1.5bar
